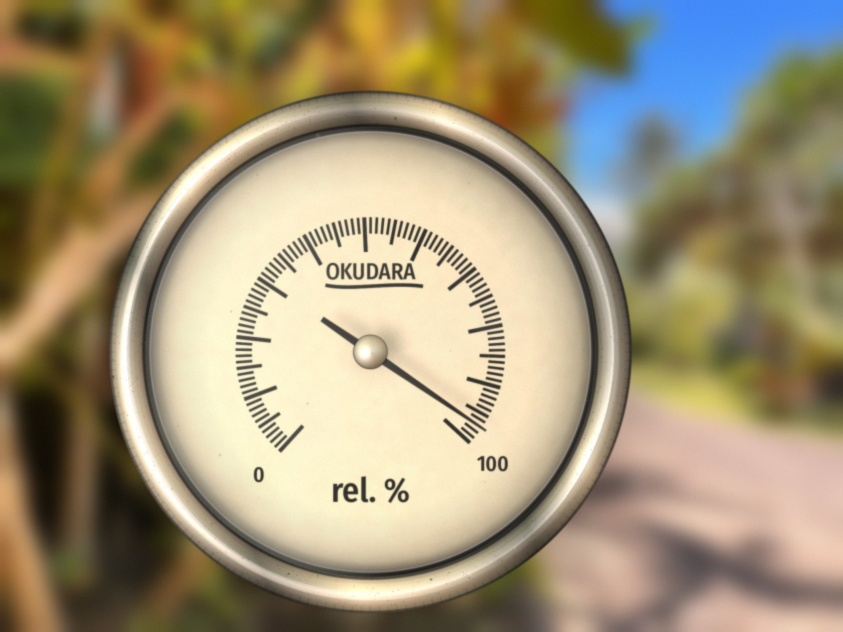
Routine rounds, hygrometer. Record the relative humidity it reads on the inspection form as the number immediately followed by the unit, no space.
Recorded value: 97%
